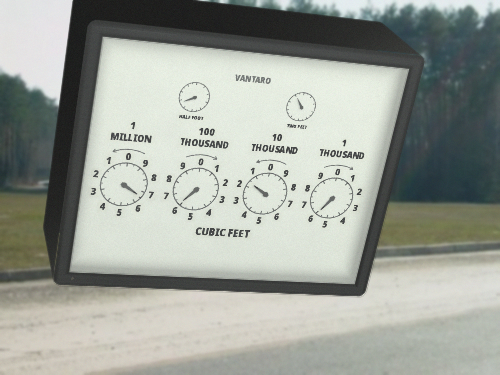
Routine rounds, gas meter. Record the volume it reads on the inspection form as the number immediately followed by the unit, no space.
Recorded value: 661600ft³
